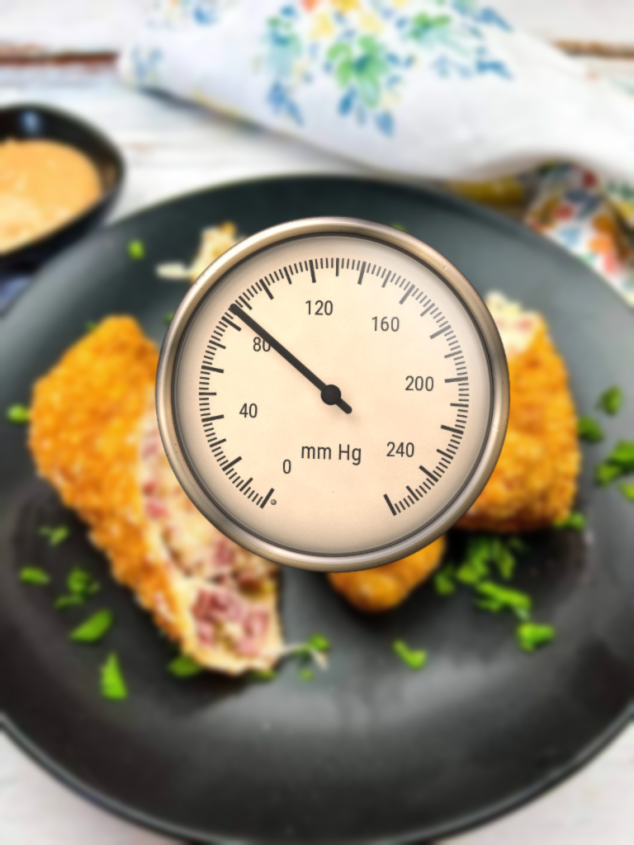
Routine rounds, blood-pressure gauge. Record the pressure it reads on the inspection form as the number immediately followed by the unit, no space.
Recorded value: 86mmHg
